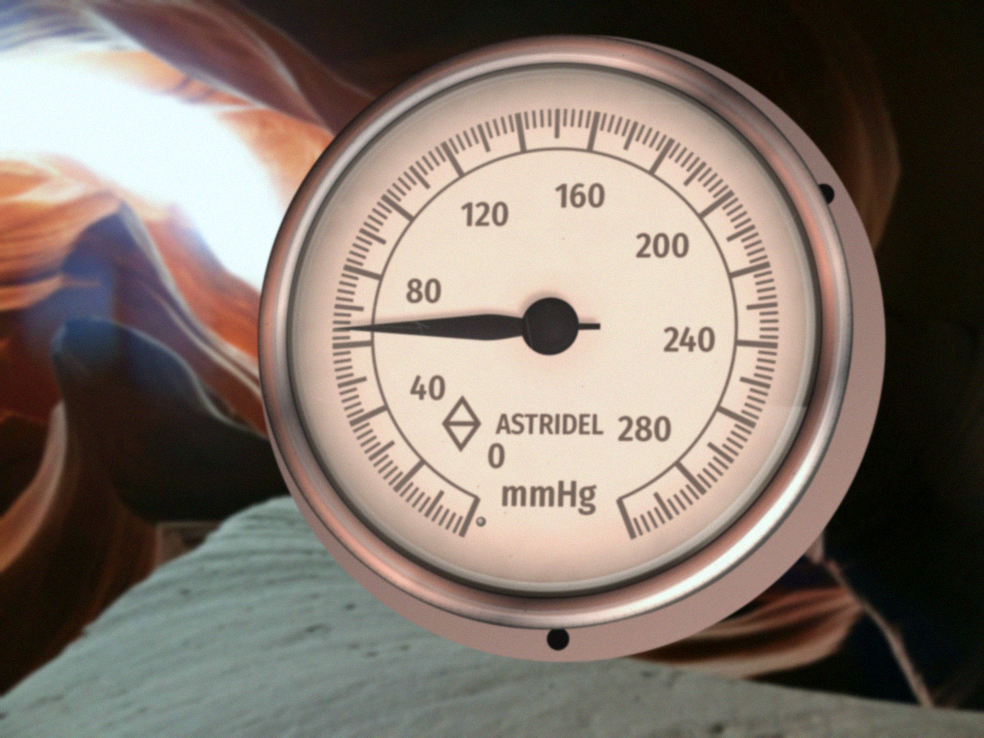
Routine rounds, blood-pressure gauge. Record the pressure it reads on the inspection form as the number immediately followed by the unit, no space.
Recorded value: 64mmHg
